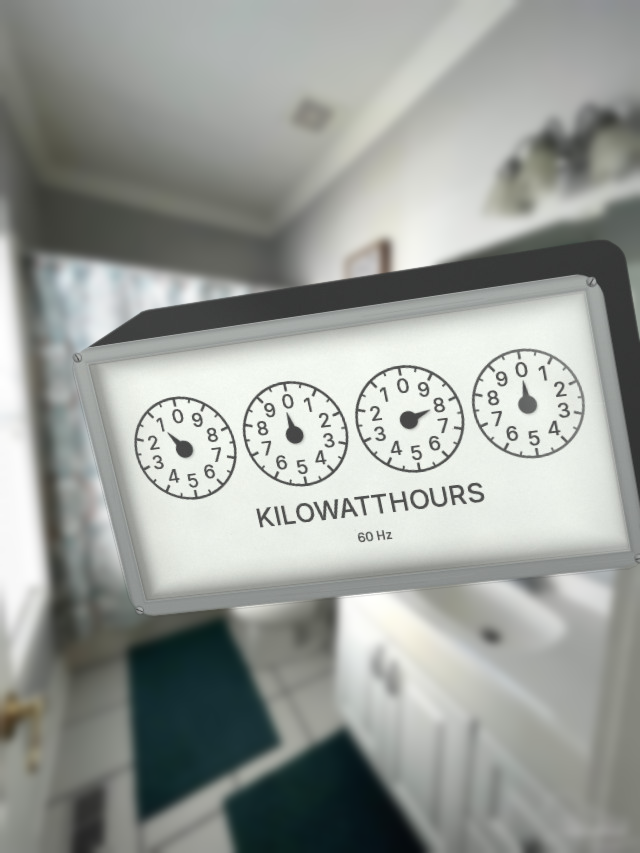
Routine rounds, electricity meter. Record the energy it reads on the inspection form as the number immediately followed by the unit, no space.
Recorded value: 980kWh
